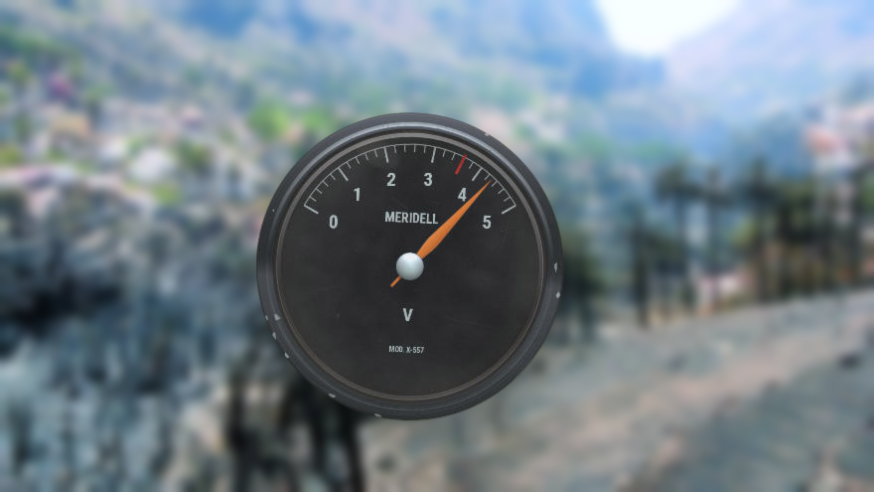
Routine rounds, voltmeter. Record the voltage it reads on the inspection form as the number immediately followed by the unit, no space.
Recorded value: 4.3V
